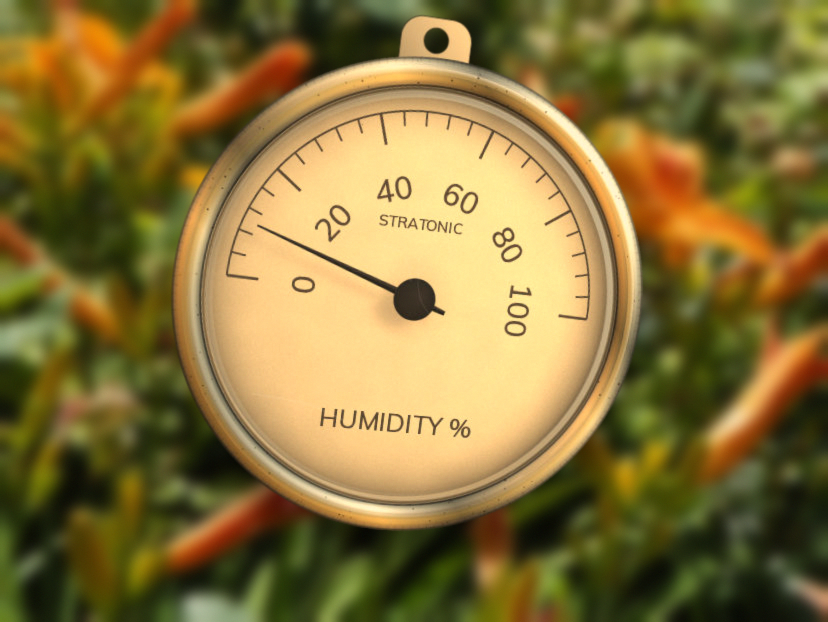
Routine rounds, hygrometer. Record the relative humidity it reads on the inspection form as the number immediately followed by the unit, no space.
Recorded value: 10%
